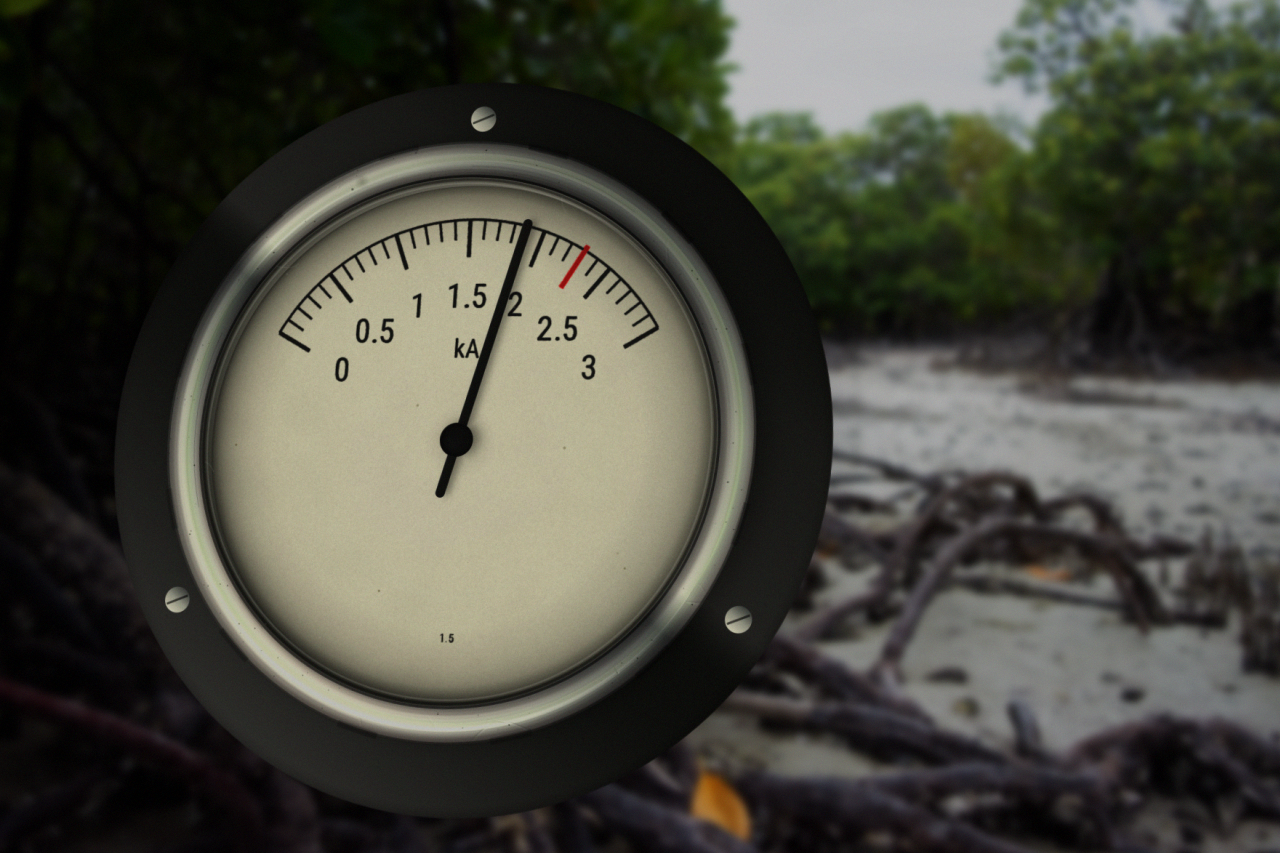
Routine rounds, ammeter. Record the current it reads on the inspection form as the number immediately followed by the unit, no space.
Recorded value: 1.9kA
